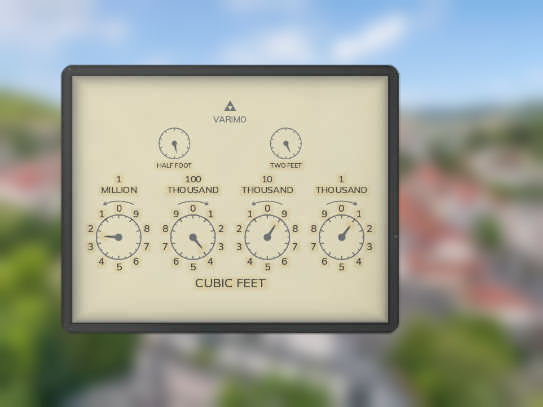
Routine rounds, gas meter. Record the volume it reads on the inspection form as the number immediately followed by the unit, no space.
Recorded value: 239100ft³
